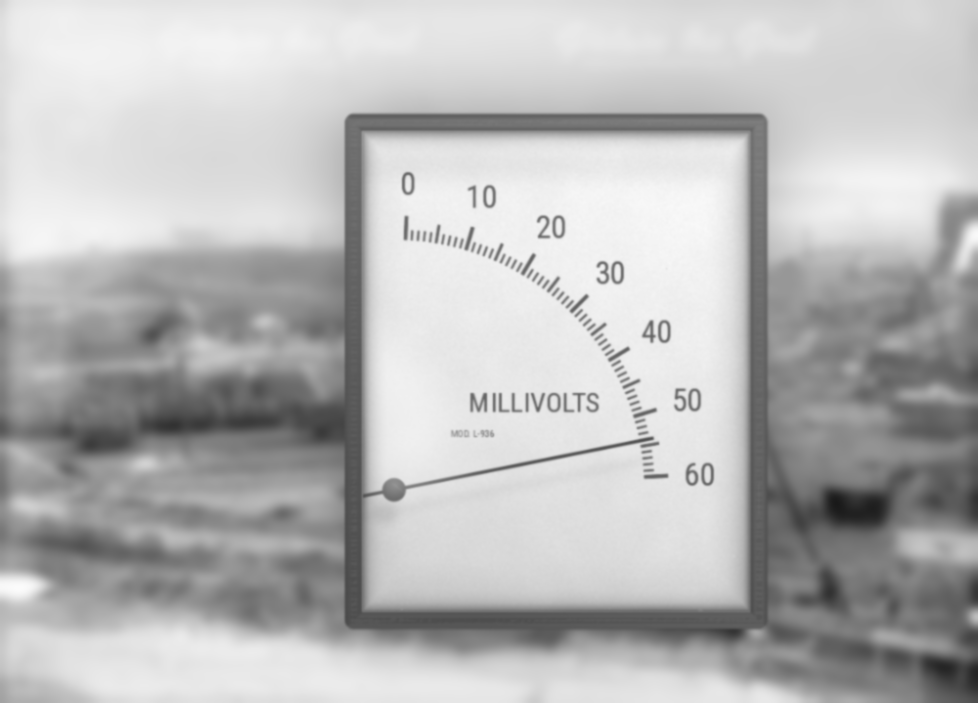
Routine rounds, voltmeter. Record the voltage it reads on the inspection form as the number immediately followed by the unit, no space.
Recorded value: 54mV
